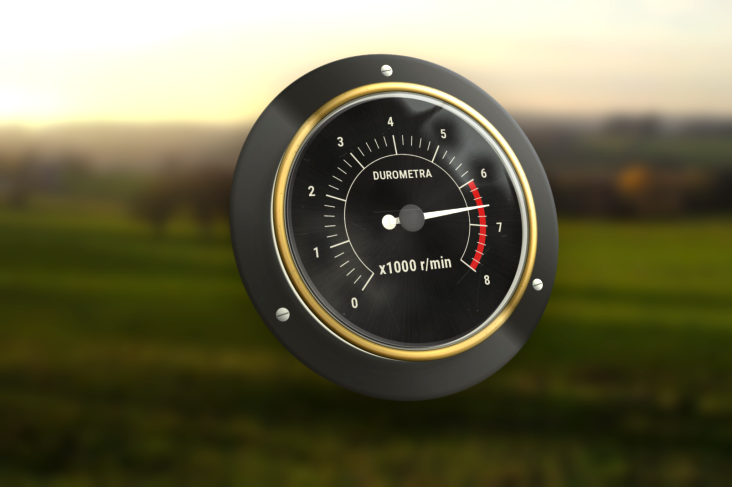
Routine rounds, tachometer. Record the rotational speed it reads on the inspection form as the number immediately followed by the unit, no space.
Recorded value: 6600rpm
